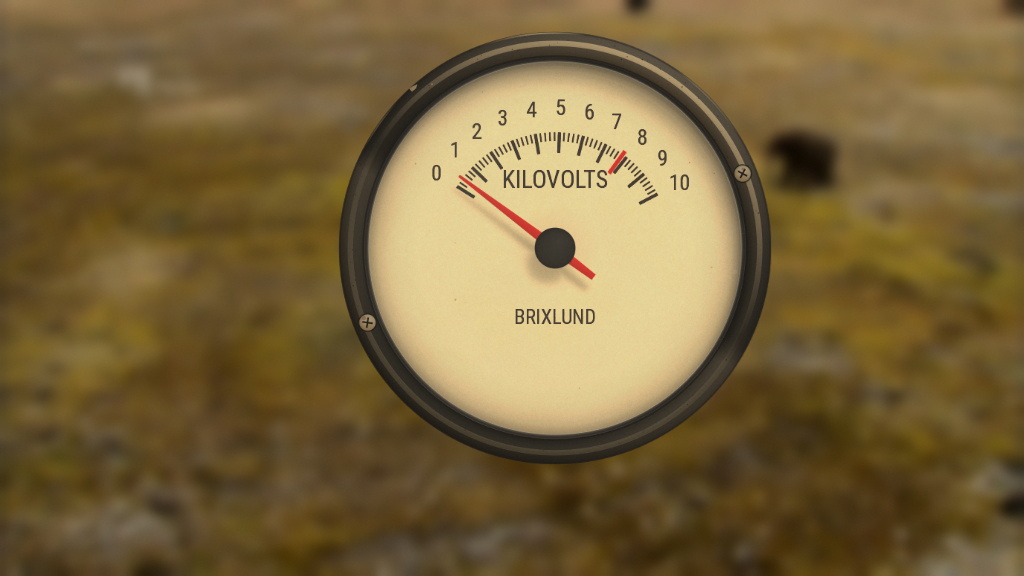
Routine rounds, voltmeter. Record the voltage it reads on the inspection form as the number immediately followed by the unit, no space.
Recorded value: 0.4kV
